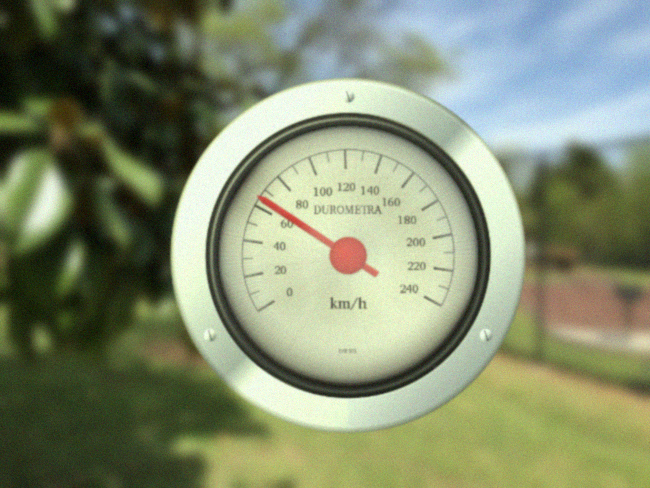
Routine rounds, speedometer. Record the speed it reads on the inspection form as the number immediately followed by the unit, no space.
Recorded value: 65km/h
